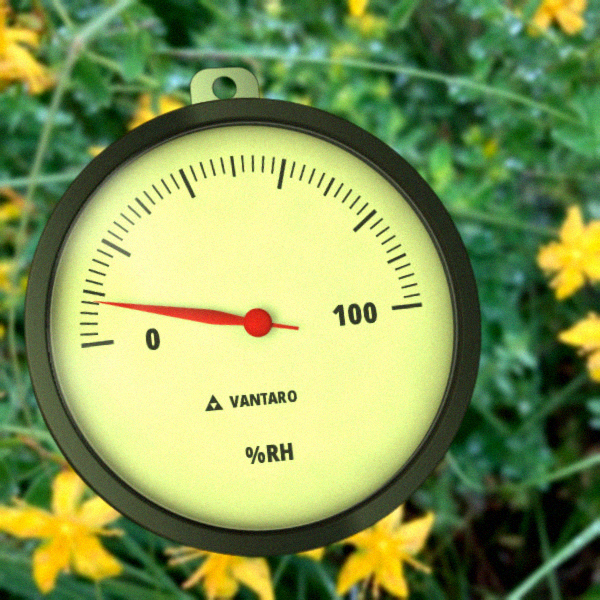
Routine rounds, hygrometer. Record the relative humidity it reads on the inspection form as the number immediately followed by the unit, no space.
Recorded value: 8%
